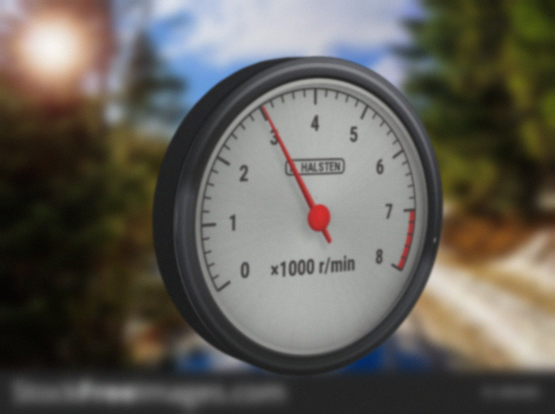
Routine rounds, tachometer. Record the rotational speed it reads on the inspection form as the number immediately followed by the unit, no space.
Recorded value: 3000rpm
